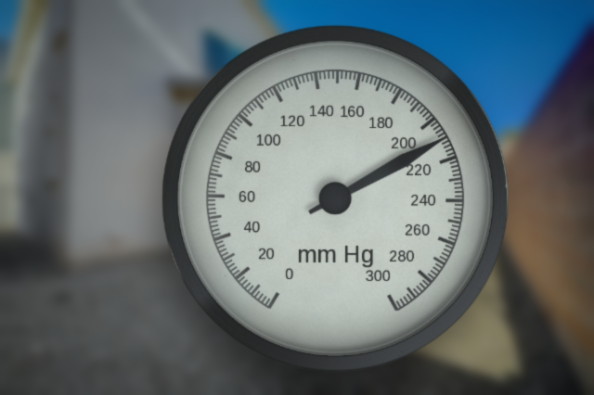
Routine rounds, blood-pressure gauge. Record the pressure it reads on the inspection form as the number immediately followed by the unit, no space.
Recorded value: 210mmHg
